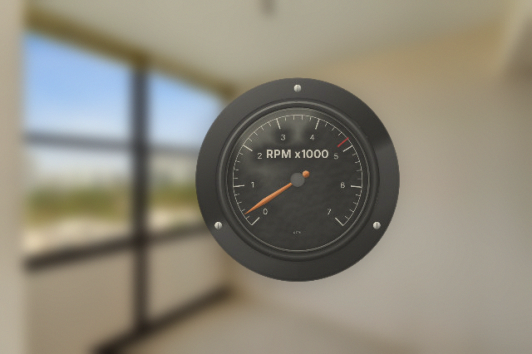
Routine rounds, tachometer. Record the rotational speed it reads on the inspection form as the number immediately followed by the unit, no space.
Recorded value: 300rpm
